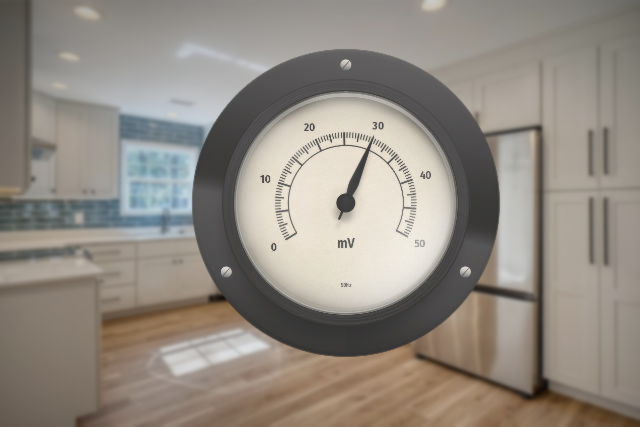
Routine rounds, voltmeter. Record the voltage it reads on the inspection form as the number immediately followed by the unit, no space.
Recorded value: 30mV
